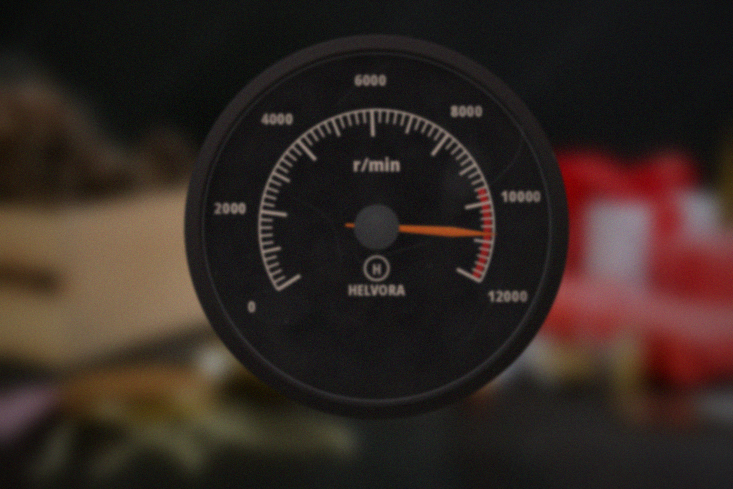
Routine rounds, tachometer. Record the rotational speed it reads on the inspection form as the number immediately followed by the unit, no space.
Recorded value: 10800rpm
